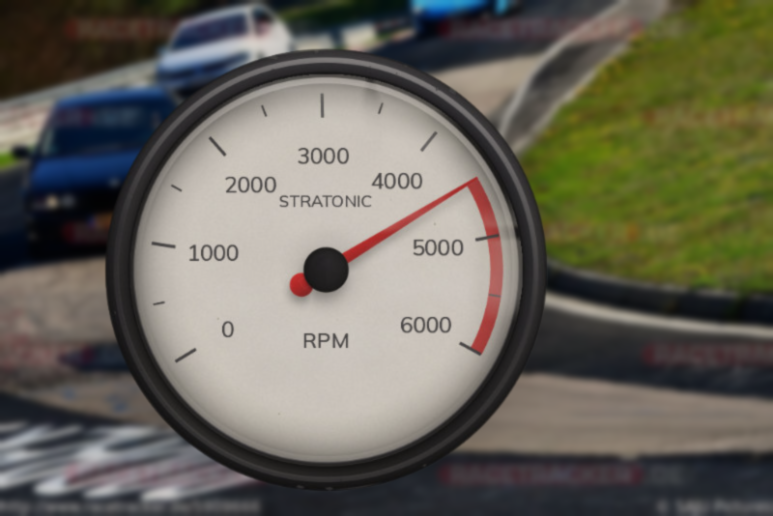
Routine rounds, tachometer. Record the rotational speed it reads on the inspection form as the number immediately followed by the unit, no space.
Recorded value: 4500rpm
